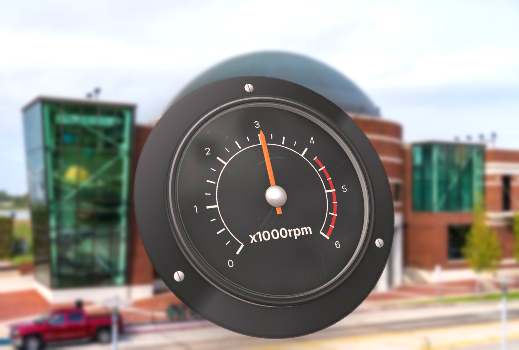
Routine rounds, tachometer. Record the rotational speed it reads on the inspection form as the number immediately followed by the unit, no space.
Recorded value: 3000rpm
